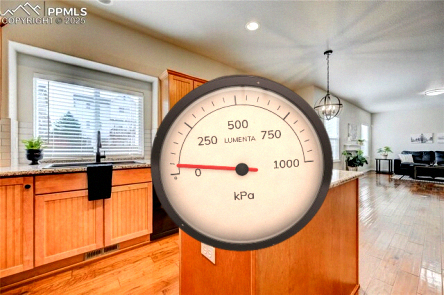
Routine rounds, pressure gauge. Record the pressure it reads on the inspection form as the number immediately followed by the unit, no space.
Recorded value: 50kPa
